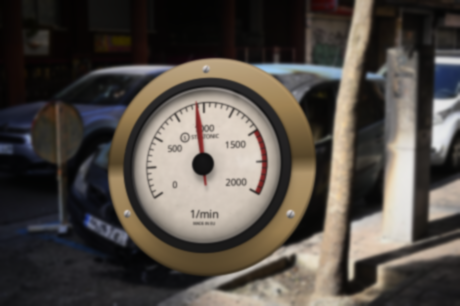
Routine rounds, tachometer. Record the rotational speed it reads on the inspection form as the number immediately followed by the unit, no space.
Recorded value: 950rpm
